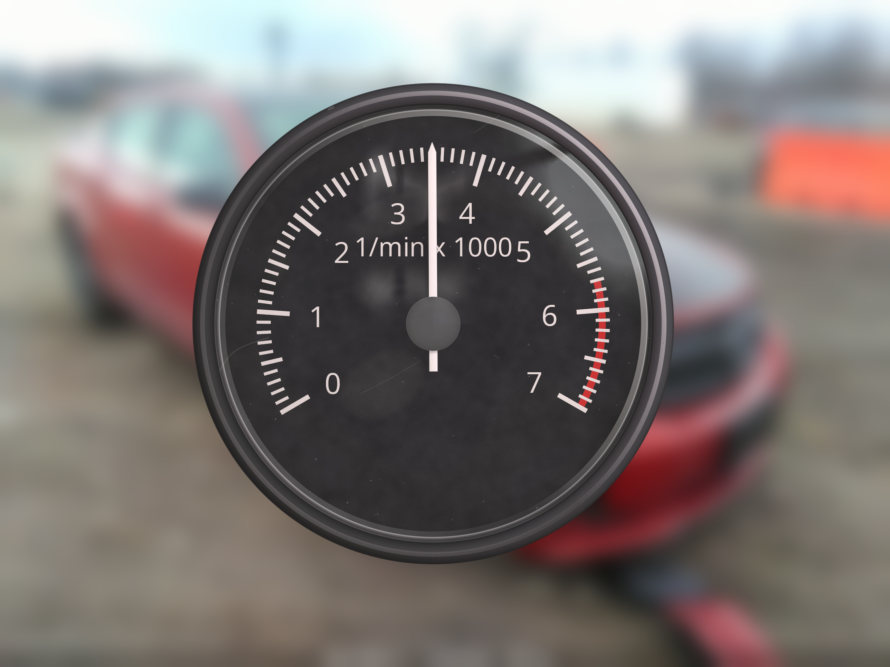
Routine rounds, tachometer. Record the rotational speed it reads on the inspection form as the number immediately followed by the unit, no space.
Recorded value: 3500rpm
